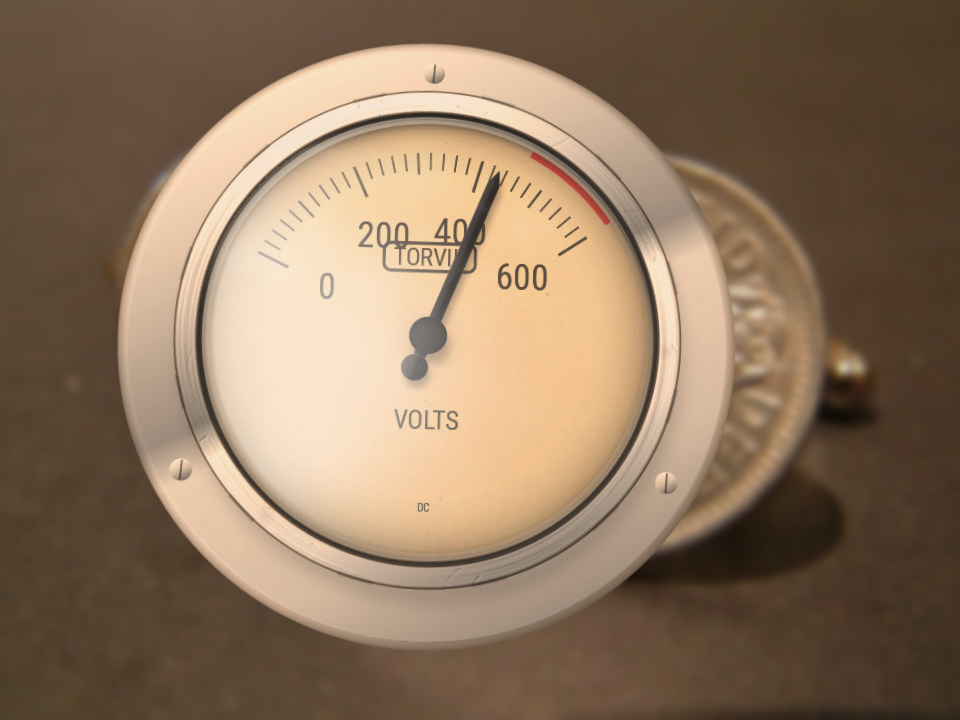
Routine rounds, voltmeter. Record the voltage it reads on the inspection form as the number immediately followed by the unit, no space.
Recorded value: 430V
